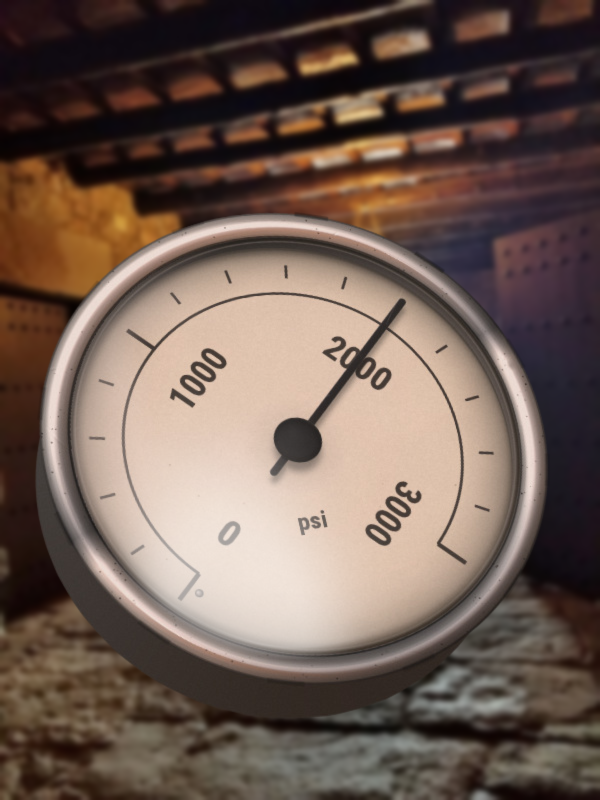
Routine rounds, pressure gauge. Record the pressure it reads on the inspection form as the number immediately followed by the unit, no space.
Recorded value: 2000psi
